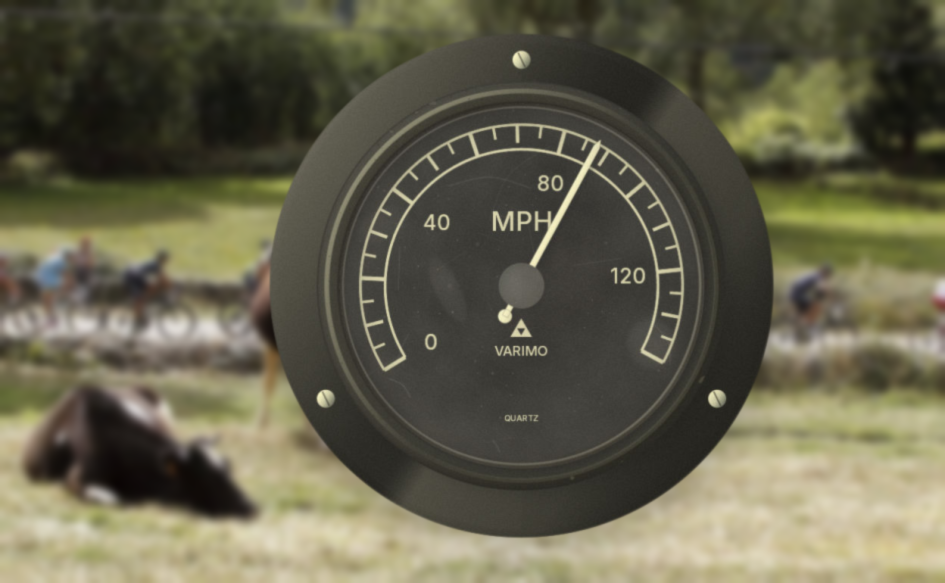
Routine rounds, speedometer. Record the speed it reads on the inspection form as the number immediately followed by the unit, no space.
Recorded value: 87.5mph
